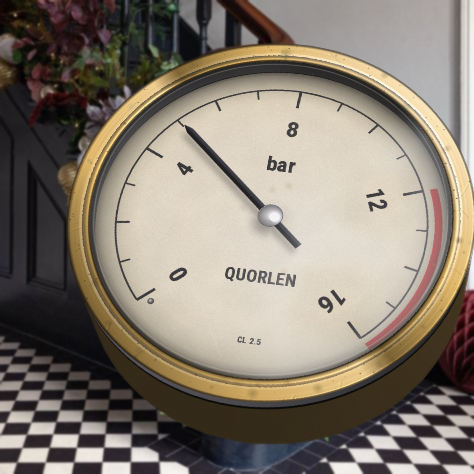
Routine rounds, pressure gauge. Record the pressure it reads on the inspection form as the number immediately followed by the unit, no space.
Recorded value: 5bar
